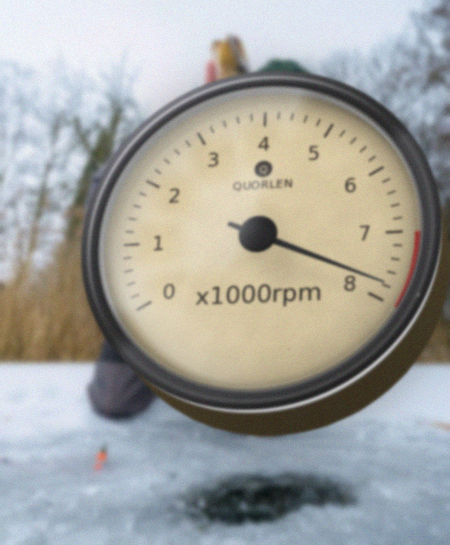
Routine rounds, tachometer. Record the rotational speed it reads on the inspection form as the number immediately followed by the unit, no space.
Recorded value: 7800rpm
